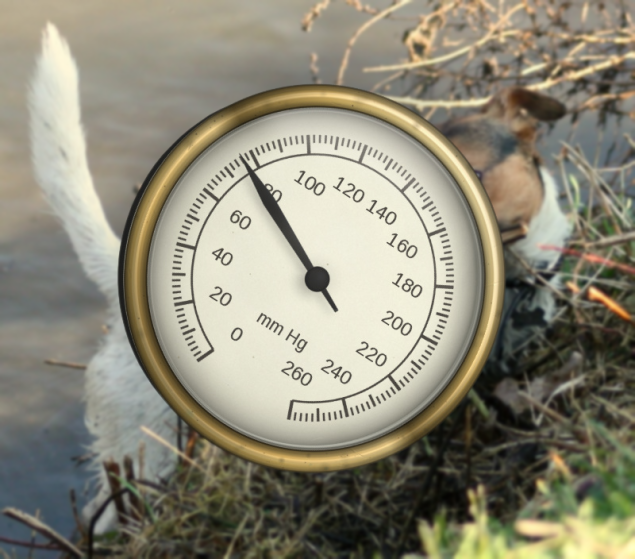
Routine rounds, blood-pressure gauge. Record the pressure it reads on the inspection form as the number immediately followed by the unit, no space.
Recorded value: 76mmHg
